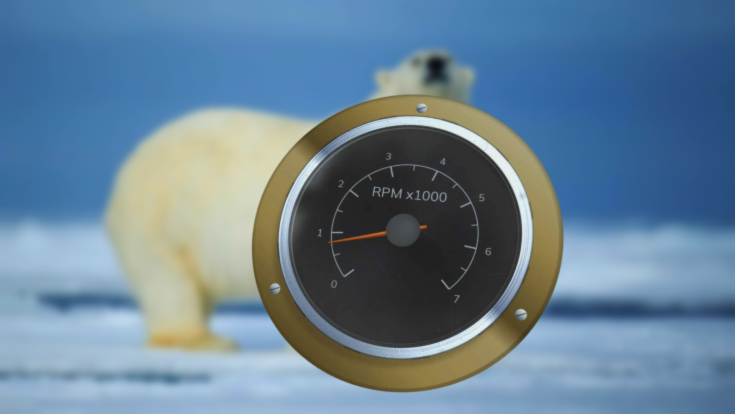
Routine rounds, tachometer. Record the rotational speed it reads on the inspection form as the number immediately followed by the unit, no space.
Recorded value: 750rpm
